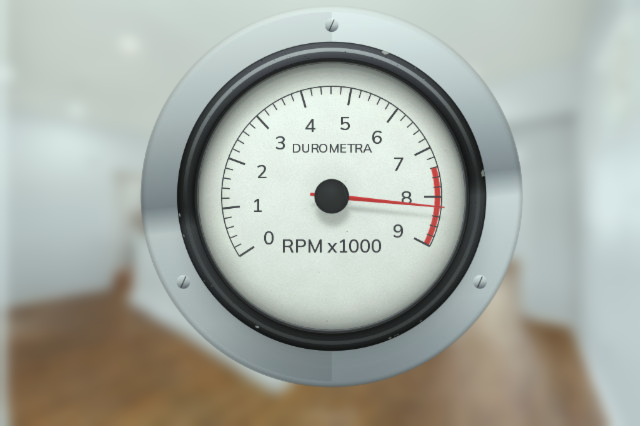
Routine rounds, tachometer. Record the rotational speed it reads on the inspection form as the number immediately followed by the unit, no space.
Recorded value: 8200rpm
